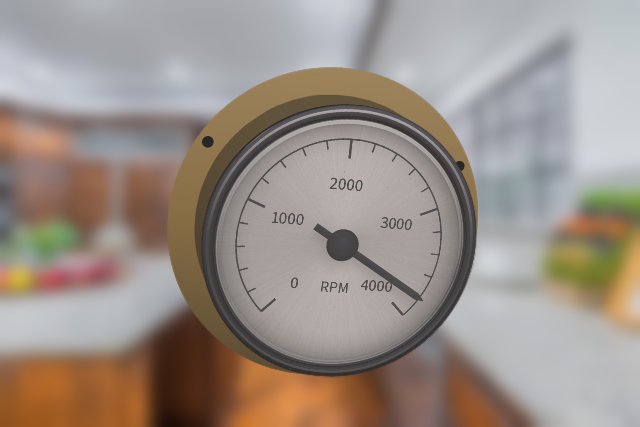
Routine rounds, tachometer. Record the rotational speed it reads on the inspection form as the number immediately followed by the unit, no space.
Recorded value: 3800rpm
